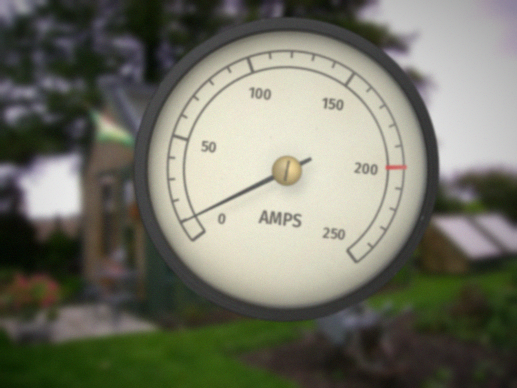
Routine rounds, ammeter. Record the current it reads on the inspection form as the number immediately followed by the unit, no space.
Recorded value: 10A
